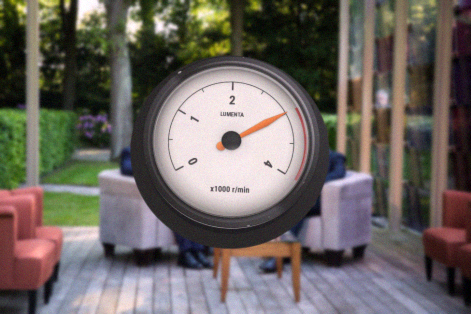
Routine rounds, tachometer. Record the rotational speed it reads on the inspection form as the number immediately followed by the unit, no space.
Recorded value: 3000rpm
